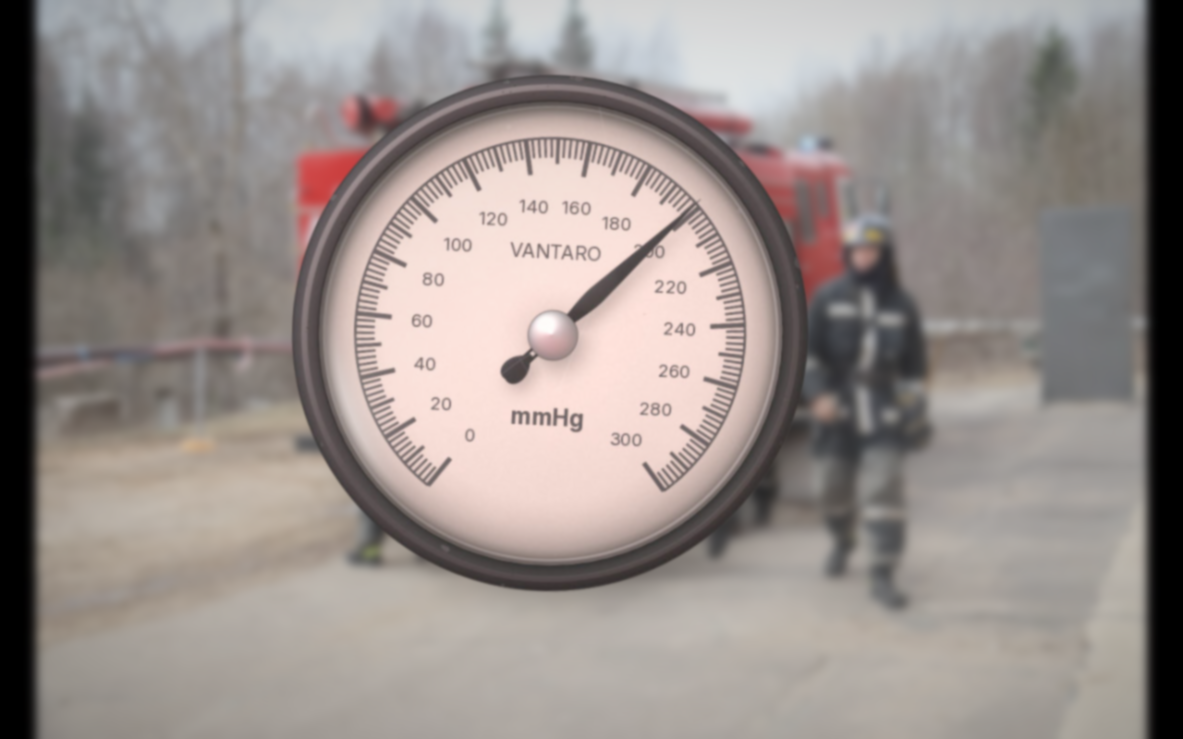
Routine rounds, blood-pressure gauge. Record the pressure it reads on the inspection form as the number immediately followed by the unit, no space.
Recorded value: 198mmHg
